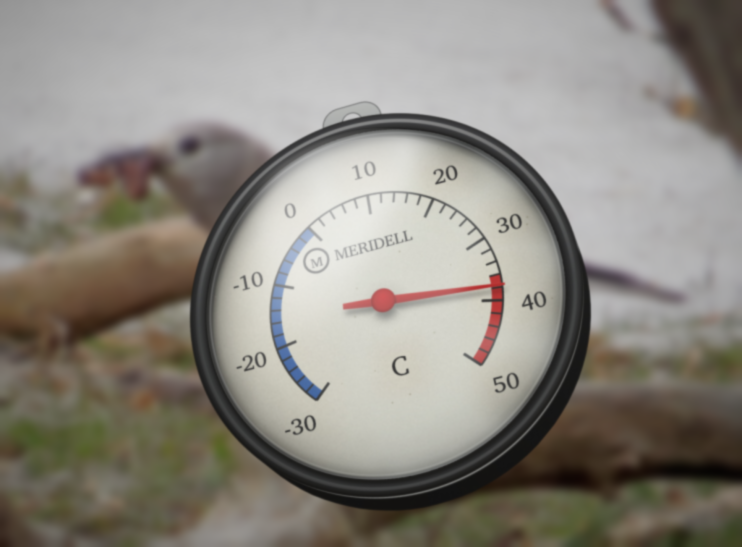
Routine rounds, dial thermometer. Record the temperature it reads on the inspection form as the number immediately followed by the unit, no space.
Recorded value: 38°C
